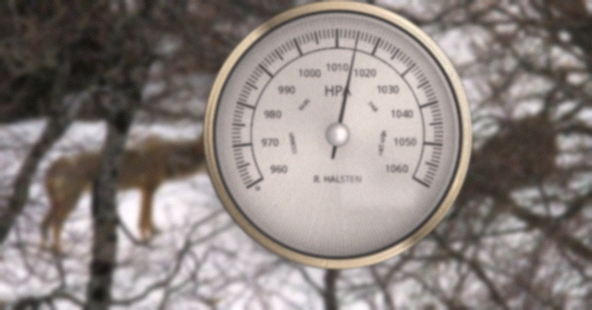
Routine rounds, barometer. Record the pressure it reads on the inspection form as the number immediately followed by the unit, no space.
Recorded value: 1015hPa
